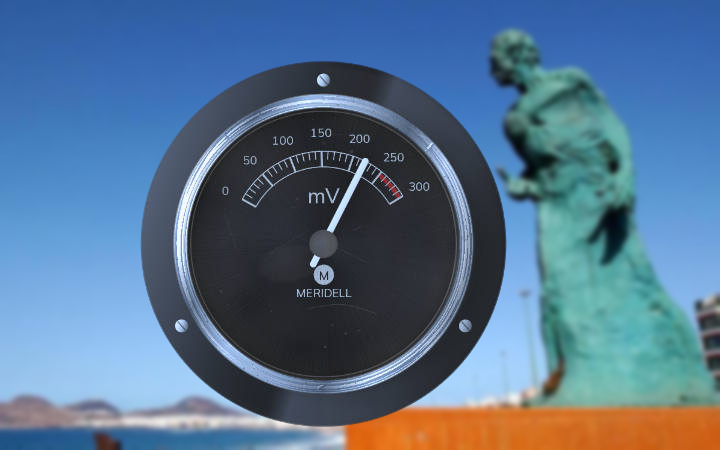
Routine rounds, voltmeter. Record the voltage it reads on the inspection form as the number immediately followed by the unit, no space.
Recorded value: 220mV
